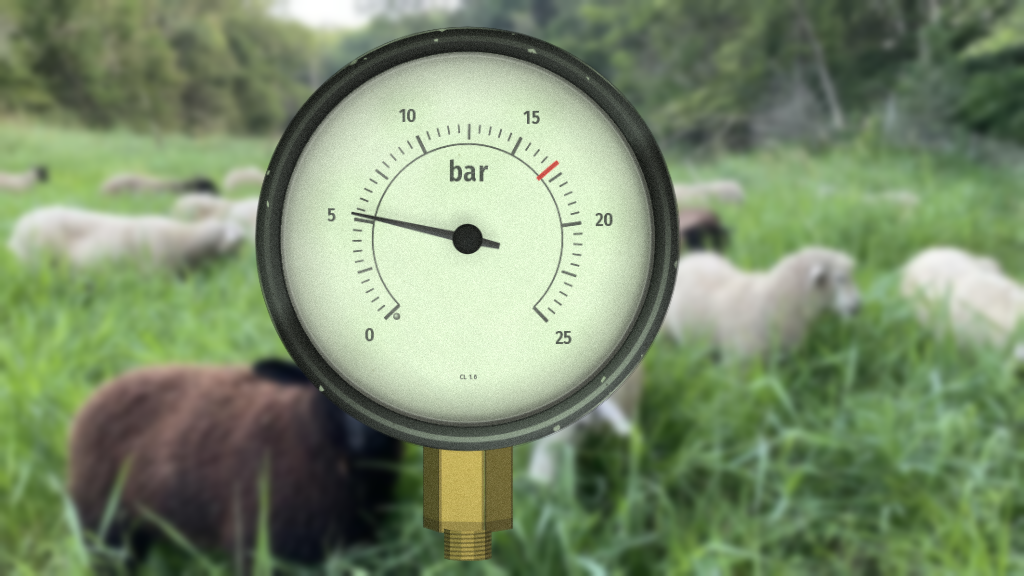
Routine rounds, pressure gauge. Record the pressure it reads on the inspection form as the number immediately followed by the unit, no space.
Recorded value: 5.25bar
